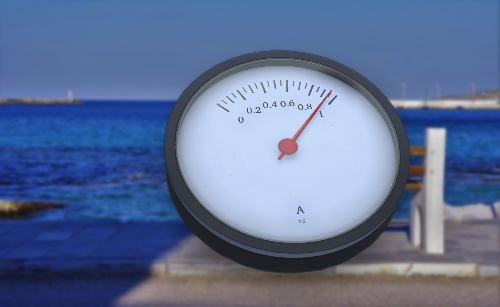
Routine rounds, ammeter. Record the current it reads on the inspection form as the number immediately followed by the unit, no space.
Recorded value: 0.95A
